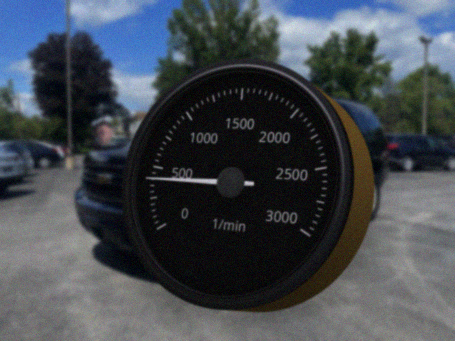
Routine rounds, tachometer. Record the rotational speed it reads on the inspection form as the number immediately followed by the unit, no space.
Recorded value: 400rpm
